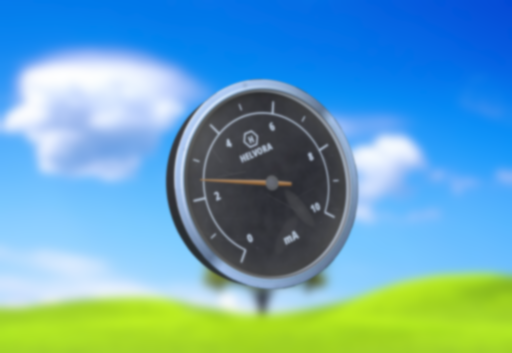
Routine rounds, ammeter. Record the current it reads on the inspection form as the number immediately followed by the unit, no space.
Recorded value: 2.5mA
